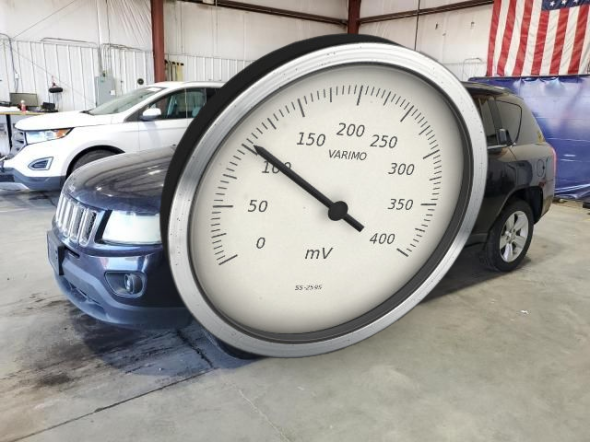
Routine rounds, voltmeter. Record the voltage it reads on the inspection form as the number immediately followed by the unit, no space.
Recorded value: 105mV
